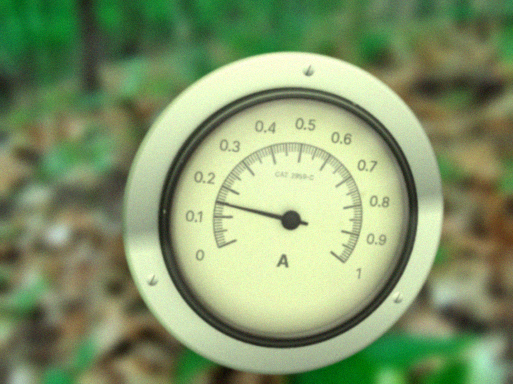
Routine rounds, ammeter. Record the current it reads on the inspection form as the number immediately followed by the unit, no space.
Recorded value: 0.15A
